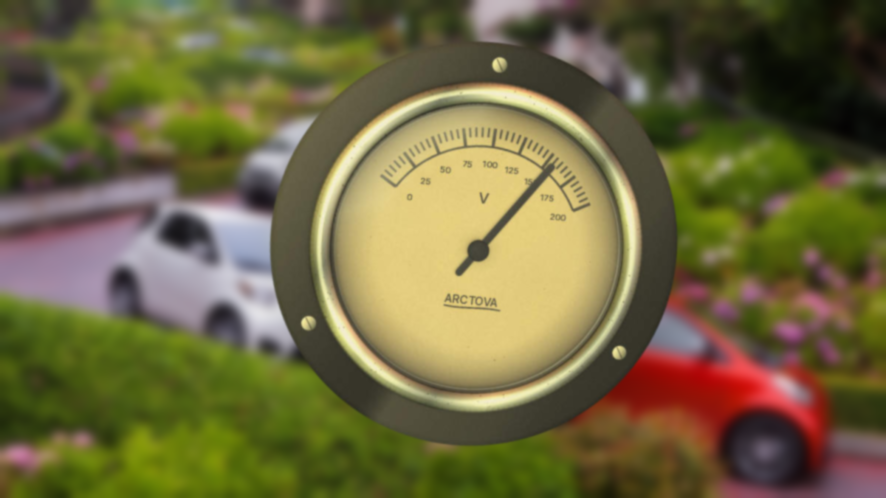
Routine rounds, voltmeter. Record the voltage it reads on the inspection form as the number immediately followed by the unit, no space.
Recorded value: 155V
